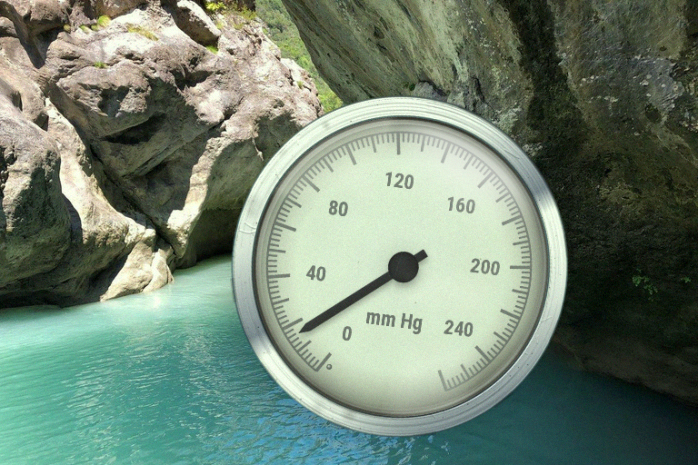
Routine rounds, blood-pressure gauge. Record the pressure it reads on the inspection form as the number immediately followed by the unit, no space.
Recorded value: 16mmHg
